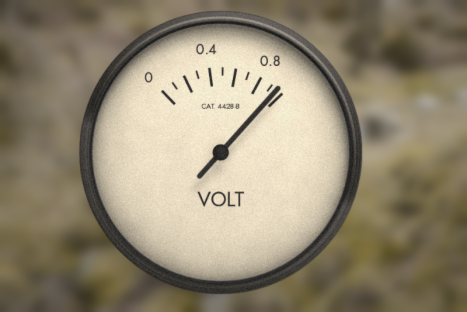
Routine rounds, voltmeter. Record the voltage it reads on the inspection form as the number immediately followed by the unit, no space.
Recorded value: 0.95V
